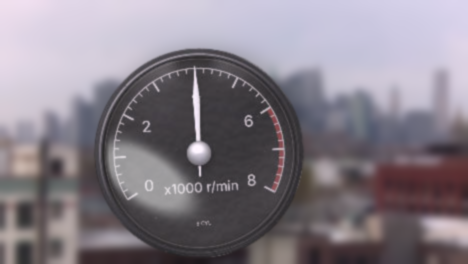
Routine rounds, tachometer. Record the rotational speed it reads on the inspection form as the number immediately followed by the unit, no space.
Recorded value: 4000rpm
